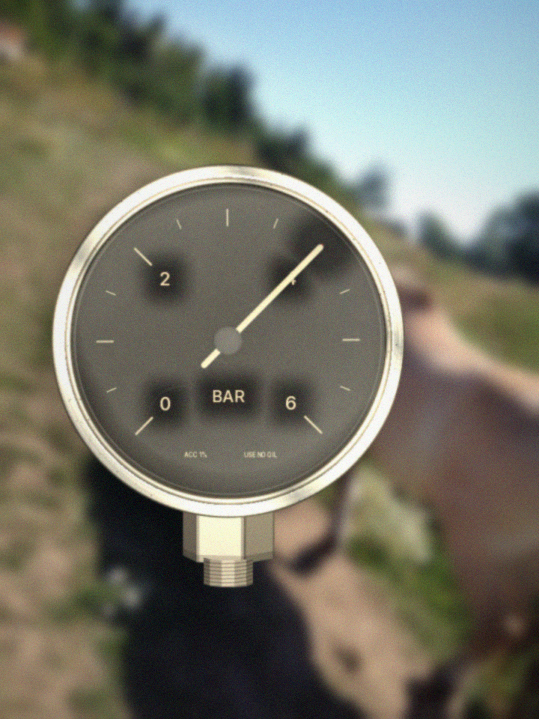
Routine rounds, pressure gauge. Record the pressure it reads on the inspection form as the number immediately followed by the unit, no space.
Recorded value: 4bar
